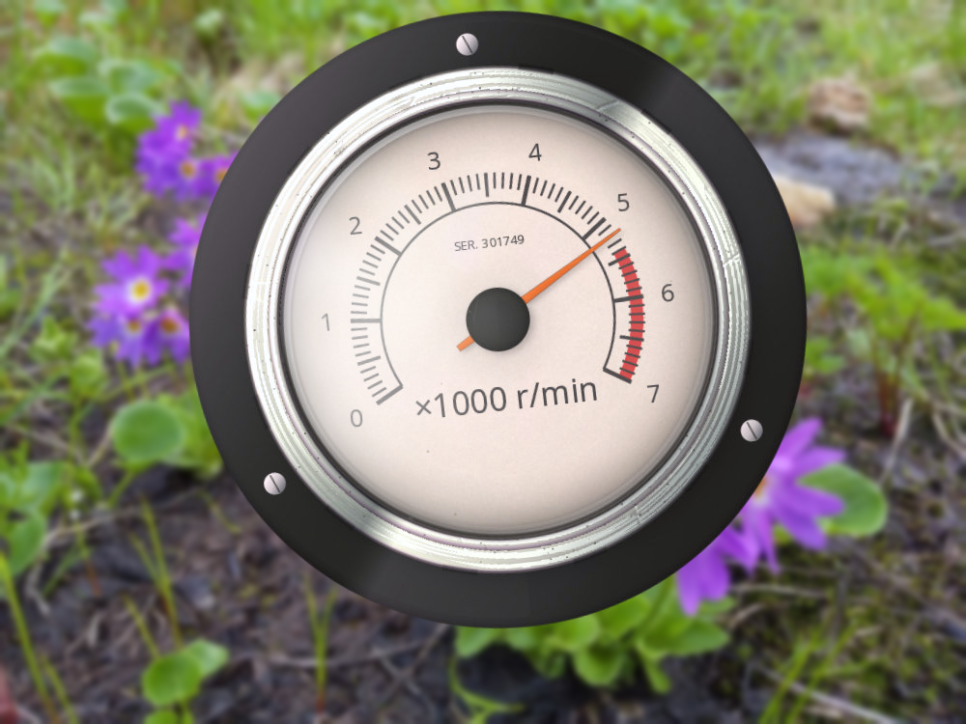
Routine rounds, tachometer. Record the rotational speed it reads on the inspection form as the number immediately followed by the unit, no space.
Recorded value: 5200rpm
